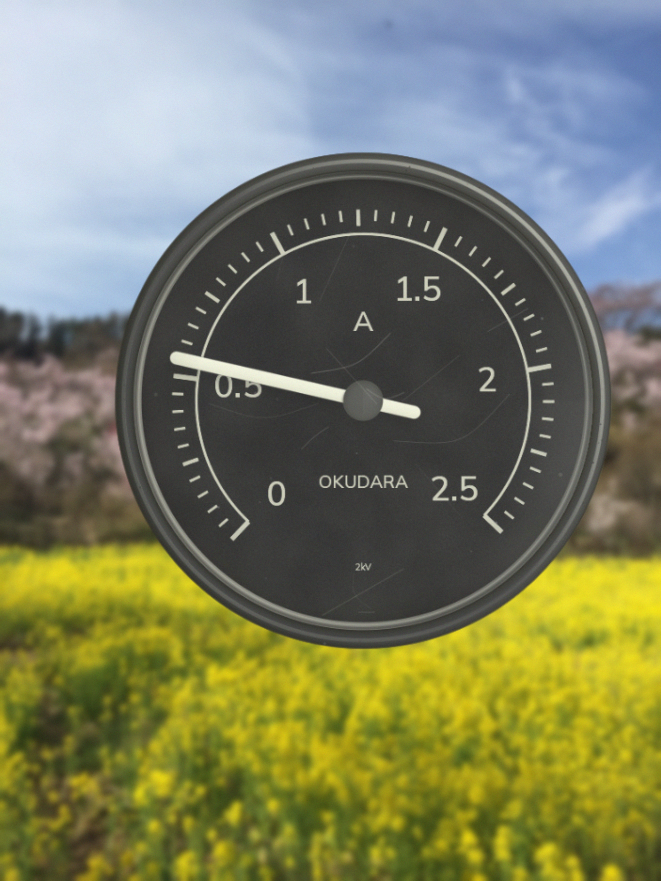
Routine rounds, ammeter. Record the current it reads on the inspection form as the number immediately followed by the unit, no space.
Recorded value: 0.55A
